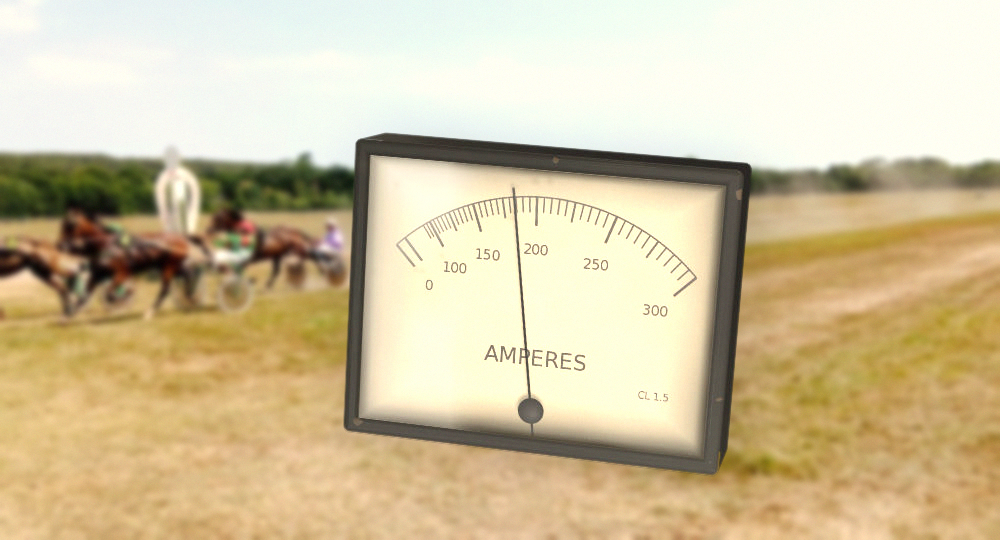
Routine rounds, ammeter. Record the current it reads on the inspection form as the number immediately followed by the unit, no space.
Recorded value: 185A
